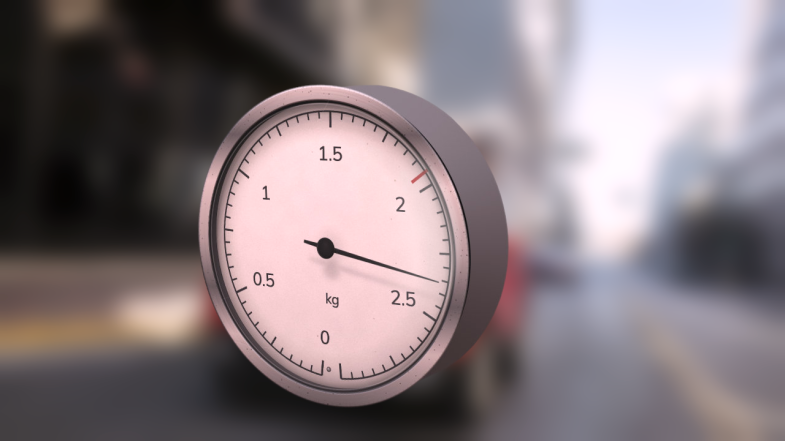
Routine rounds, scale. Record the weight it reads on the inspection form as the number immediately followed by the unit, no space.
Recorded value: 2.35kg
